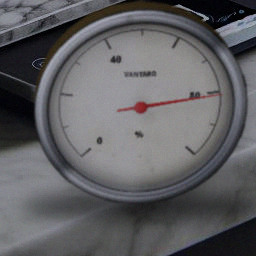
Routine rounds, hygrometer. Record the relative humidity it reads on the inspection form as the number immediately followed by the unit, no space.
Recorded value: 80%
